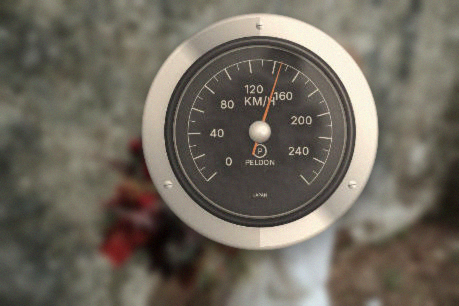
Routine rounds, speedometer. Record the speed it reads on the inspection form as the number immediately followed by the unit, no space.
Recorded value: 145km/h
